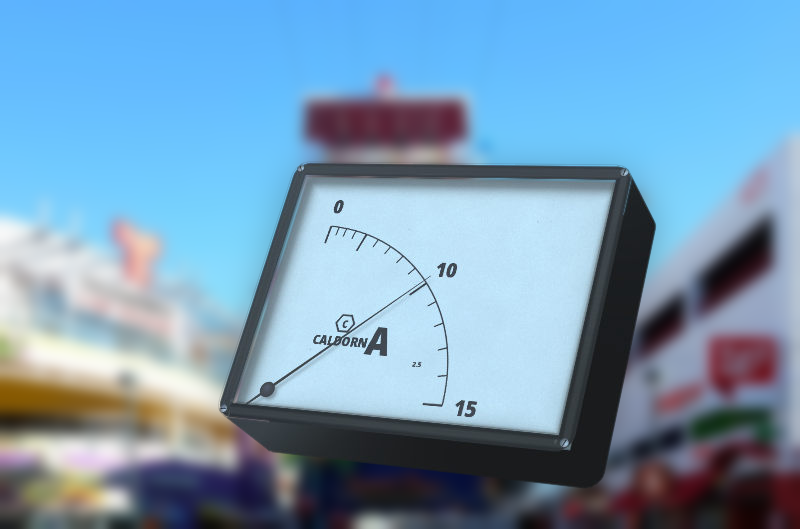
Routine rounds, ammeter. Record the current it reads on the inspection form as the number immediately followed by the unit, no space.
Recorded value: 10A
